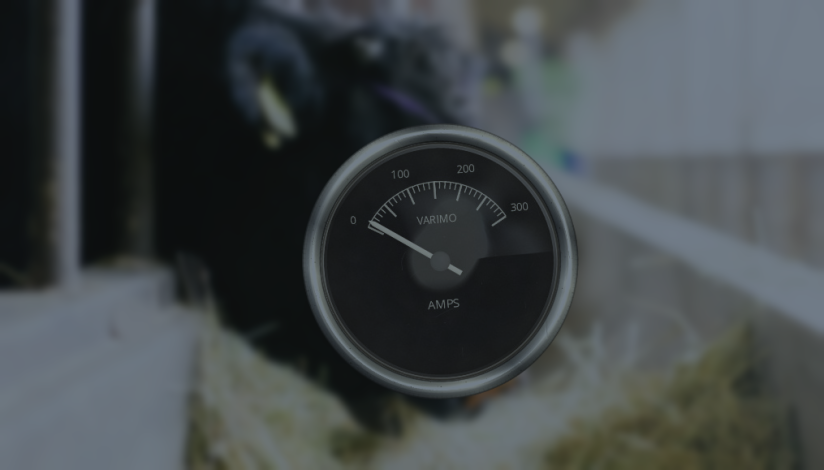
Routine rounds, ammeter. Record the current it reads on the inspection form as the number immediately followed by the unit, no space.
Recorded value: 10A
